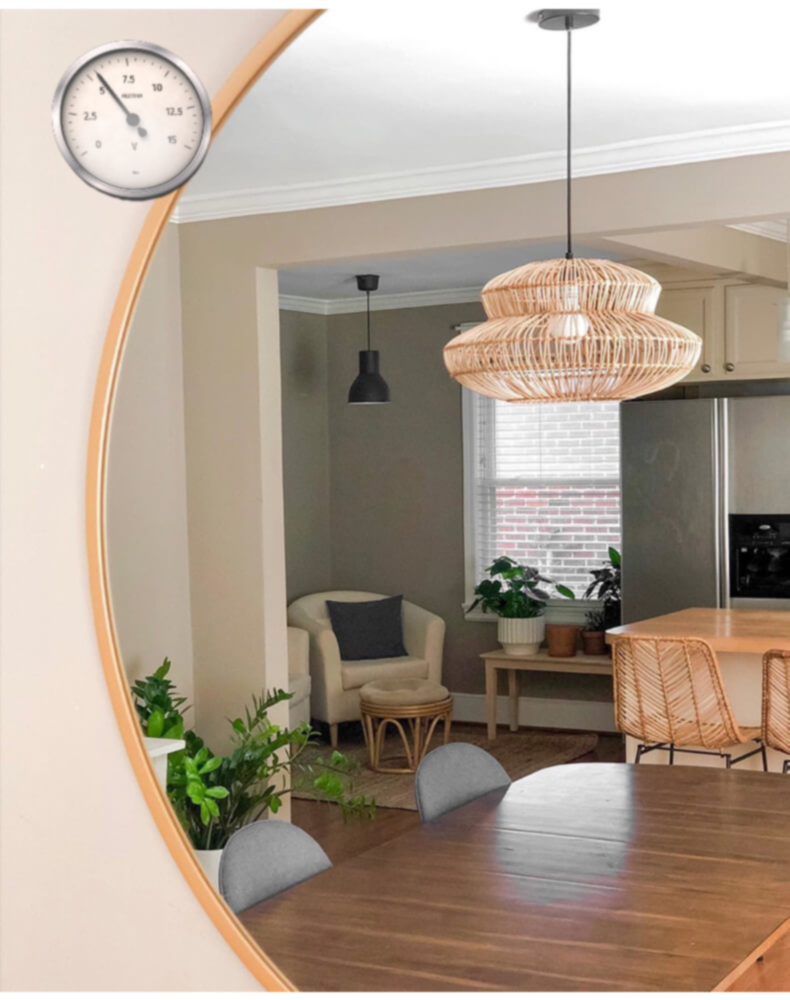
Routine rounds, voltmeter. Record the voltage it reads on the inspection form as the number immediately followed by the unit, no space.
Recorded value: 5.5V
